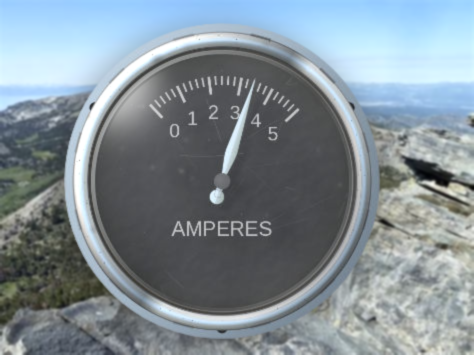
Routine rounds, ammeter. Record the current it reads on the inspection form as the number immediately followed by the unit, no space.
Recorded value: 3.4A
